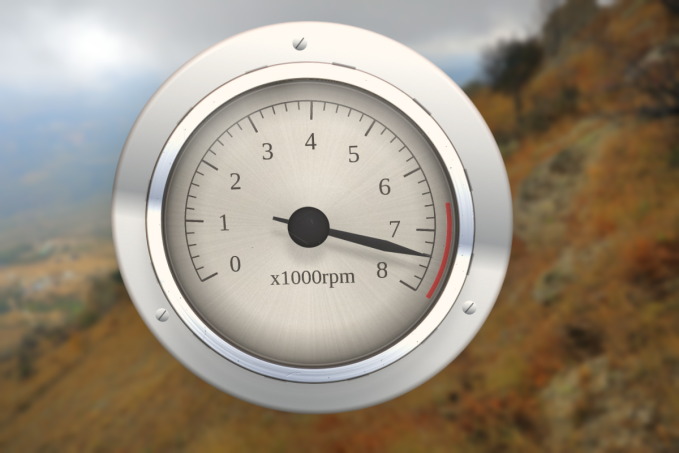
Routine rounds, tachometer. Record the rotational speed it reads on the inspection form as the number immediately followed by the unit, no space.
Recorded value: 7400rpm
